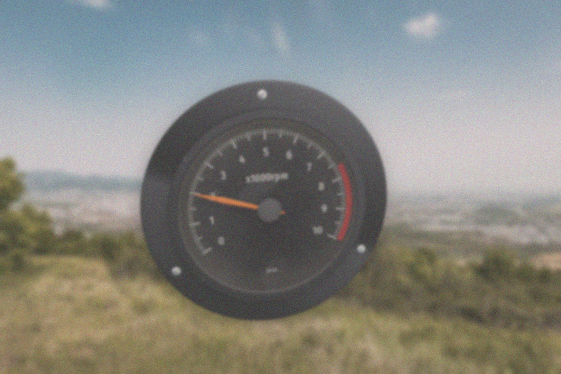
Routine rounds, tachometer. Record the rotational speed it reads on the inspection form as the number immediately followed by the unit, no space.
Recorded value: 2000rpm
